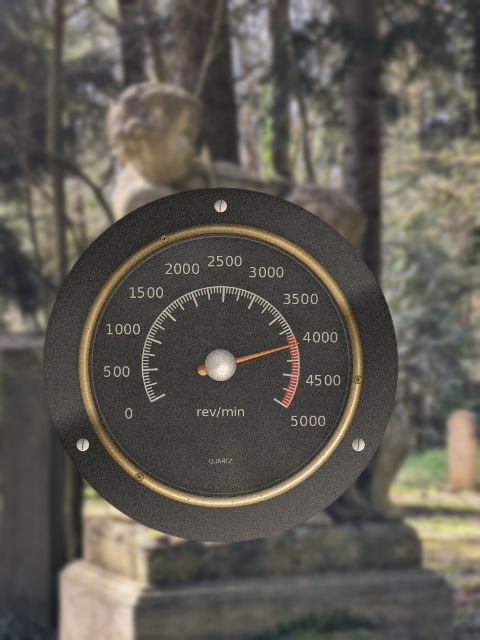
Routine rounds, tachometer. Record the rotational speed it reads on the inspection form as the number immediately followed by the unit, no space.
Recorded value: 4000rpm
